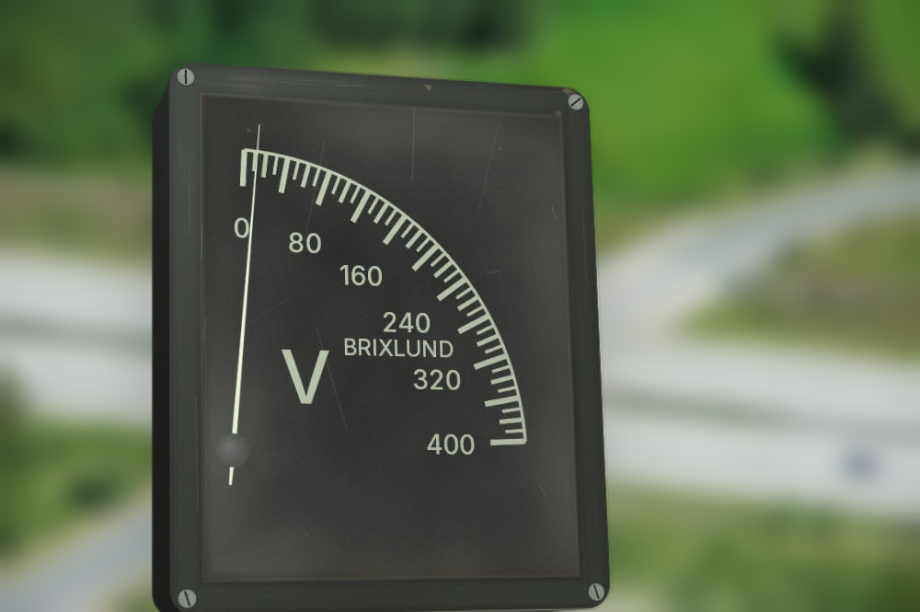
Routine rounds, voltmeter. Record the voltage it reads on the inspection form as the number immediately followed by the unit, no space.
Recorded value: 10V
